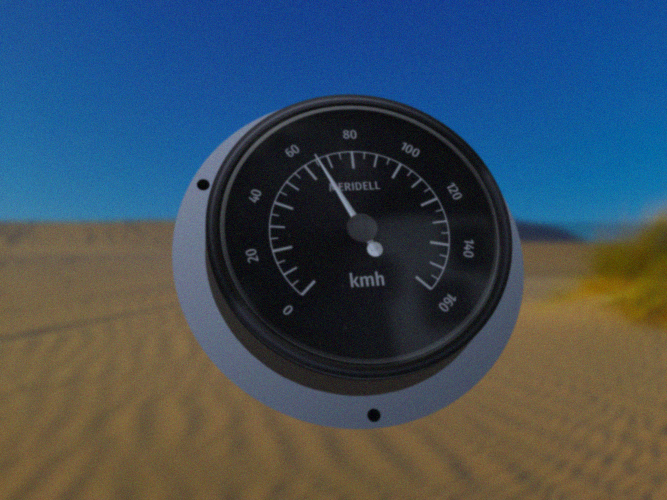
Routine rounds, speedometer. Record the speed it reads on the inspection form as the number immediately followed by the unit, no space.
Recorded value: 65km/h
